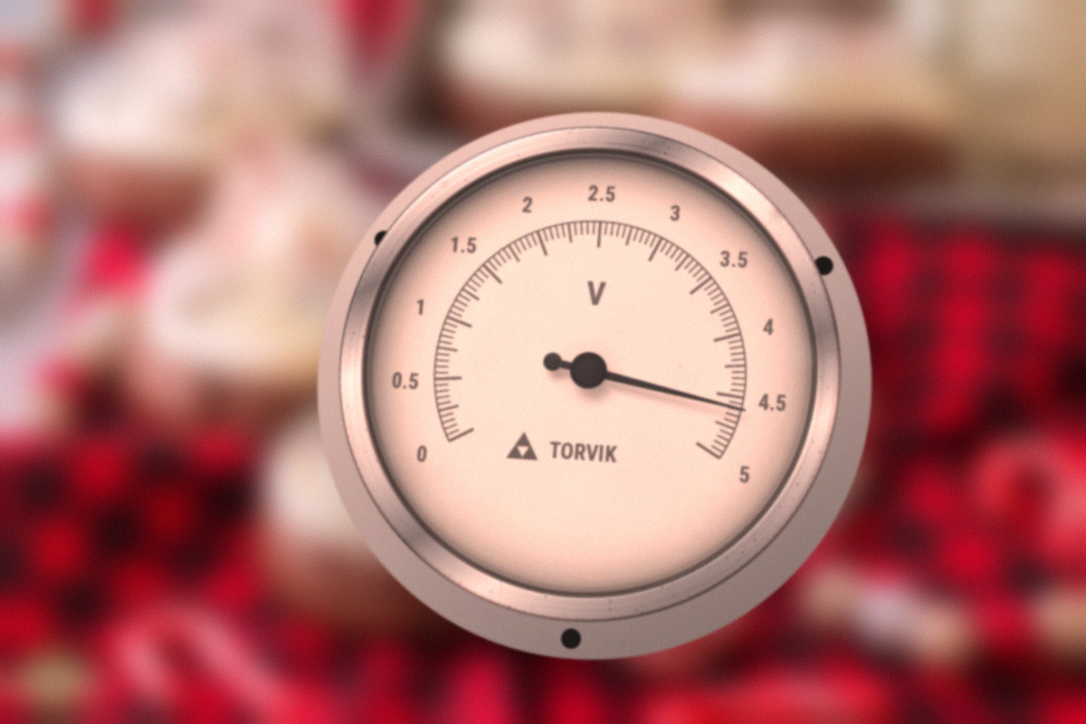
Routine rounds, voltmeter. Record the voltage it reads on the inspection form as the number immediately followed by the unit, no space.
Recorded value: 4.6V
